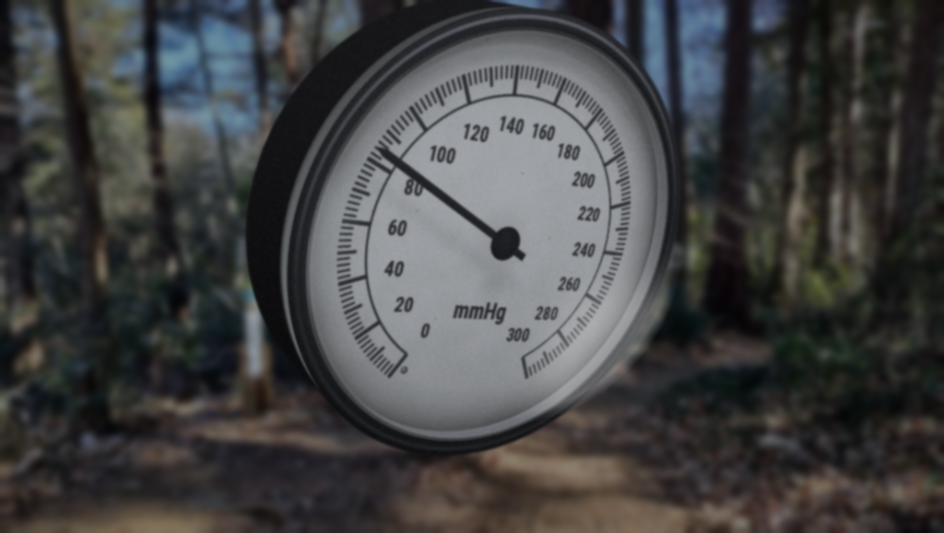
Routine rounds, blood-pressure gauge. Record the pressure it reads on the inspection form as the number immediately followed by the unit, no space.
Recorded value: 84mmHg
